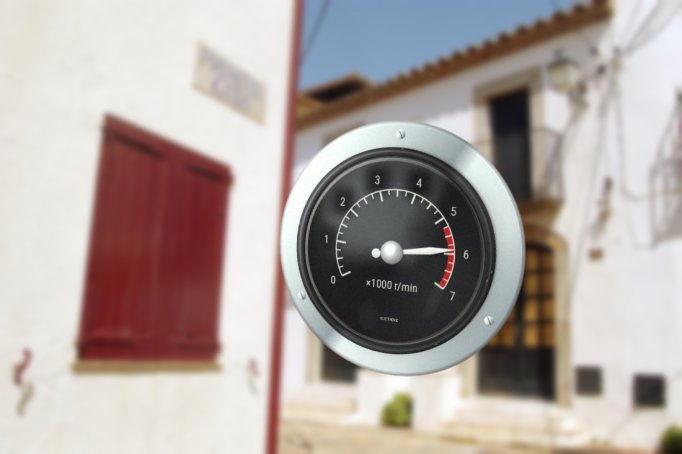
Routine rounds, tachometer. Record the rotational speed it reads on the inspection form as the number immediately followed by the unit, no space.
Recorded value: 5875rpm
